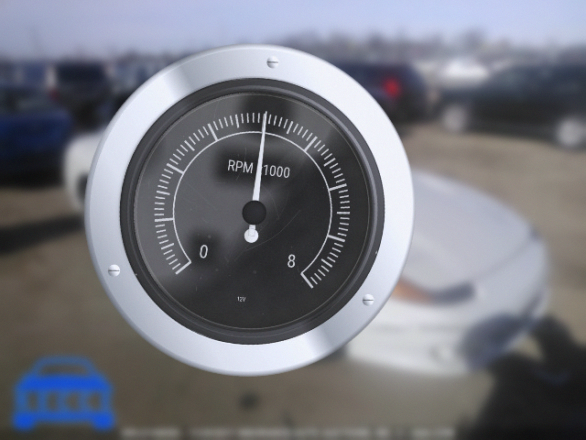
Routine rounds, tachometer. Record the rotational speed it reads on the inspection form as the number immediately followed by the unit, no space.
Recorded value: 4000rpm
